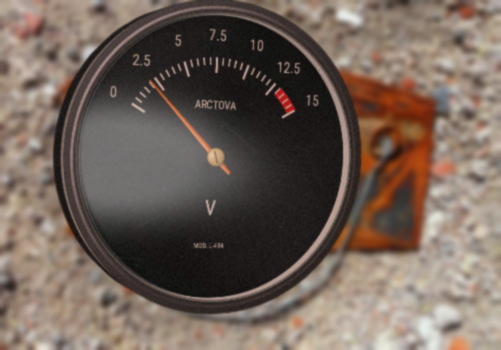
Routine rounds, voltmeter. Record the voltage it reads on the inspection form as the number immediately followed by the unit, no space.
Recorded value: 2V
